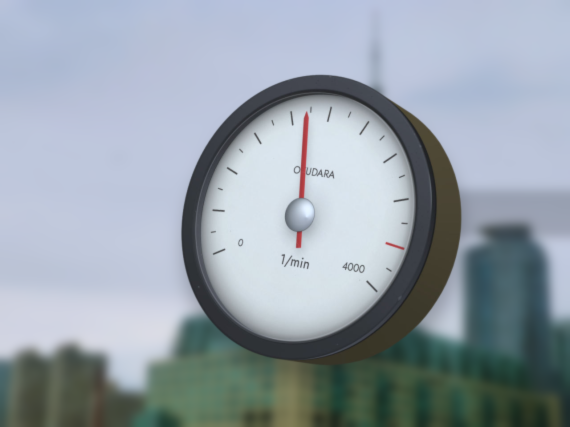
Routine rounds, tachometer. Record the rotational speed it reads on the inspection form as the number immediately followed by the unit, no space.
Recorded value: 1800rpm
